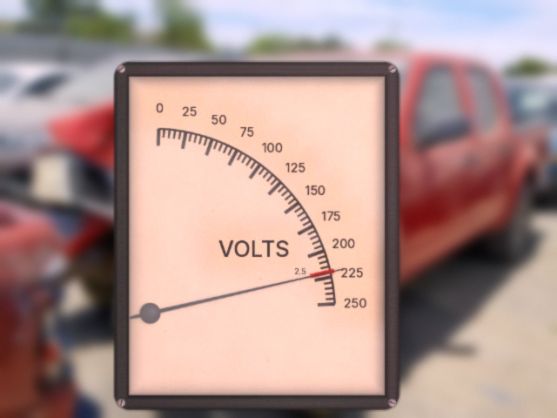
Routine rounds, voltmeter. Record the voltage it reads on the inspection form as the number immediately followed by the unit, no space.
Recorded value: 220V
